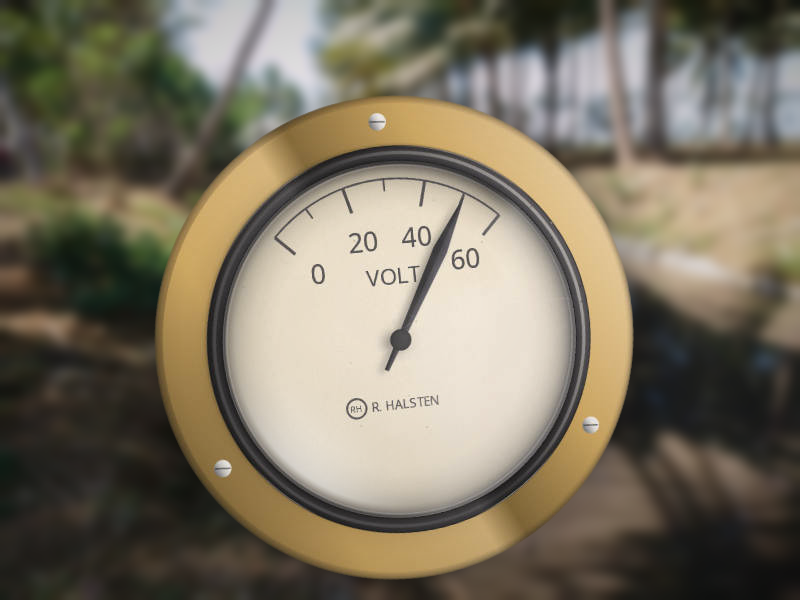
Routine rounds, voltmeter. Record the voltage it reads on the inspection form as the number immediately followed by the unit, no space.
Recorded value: 50V
